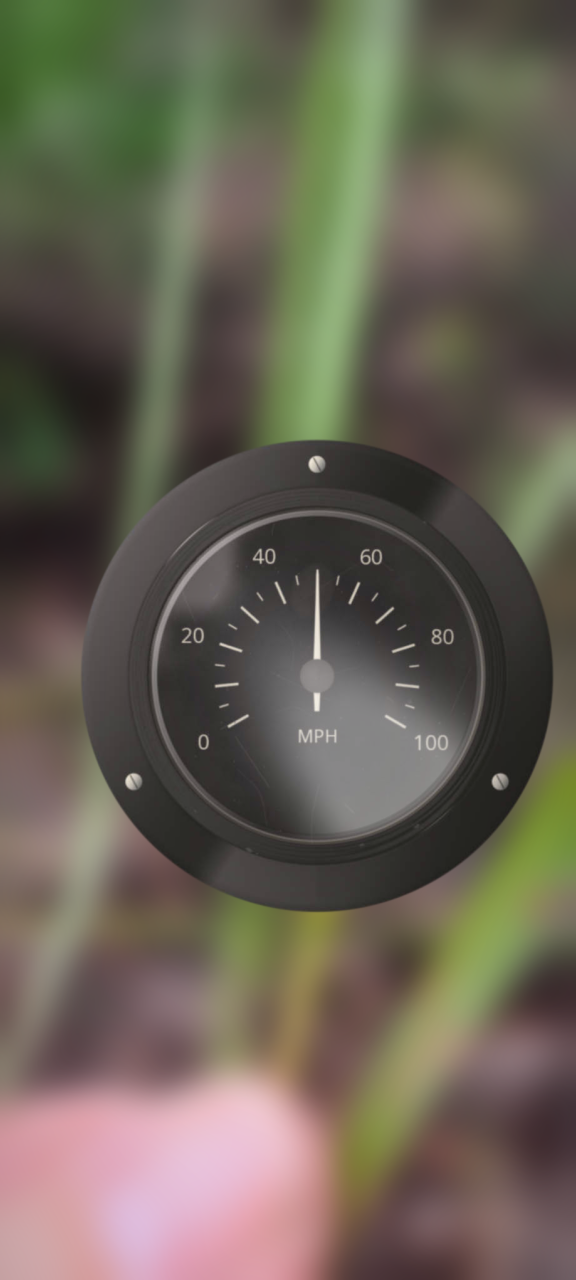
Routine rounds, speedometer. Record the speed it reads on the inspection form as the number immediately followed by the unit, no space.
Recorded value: 50mph
